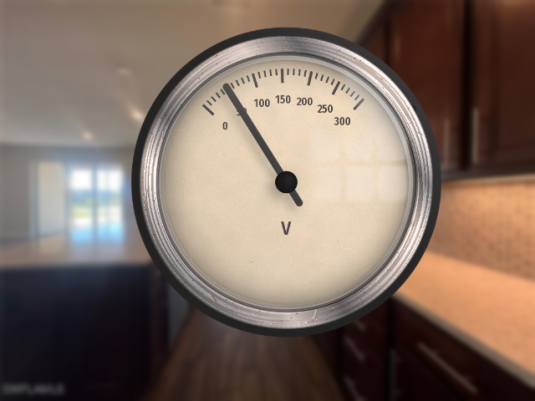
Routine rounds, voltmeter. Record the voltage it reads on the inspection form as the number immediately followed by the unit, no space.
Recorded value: 50V
